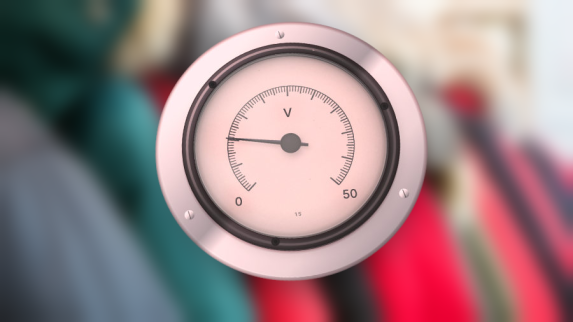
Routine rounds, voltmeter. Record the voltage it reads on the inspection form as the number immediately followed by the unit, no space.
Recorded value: 10V
